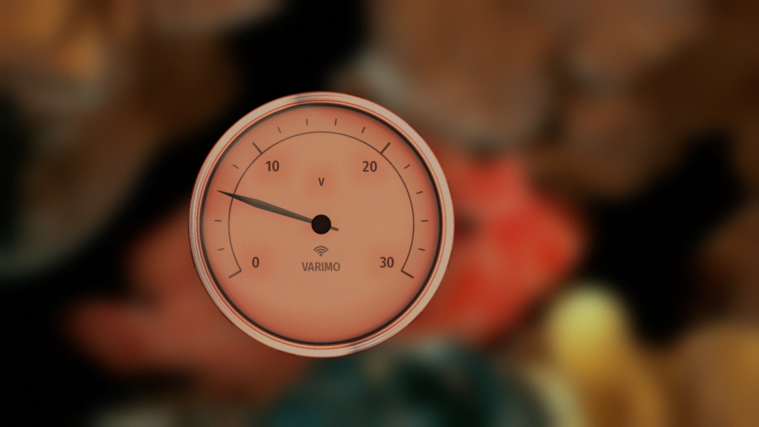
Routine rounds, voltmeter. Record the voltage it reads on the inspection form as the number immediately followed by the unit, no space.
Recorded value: 6V
